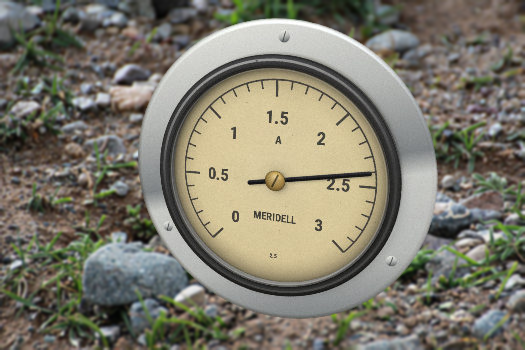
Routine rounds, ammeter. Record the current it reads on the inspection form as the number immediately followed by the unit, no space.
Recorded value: 2.4A
